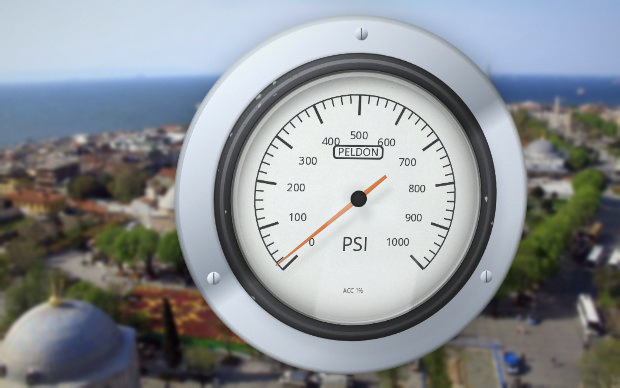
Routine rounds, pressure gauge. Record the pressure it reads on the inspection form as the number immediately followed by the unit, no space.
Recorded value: 20psi
